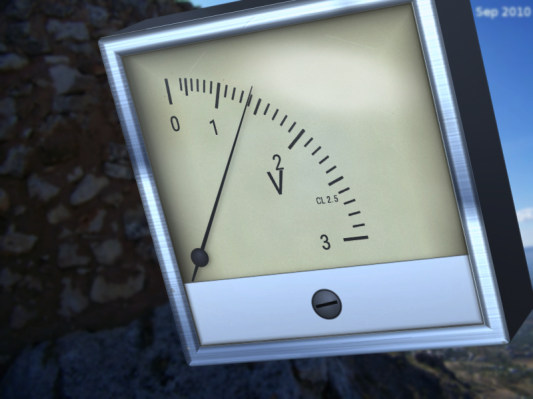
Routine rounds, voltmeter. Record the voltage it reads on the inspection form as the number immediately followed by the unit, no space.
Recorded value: 1.4V
